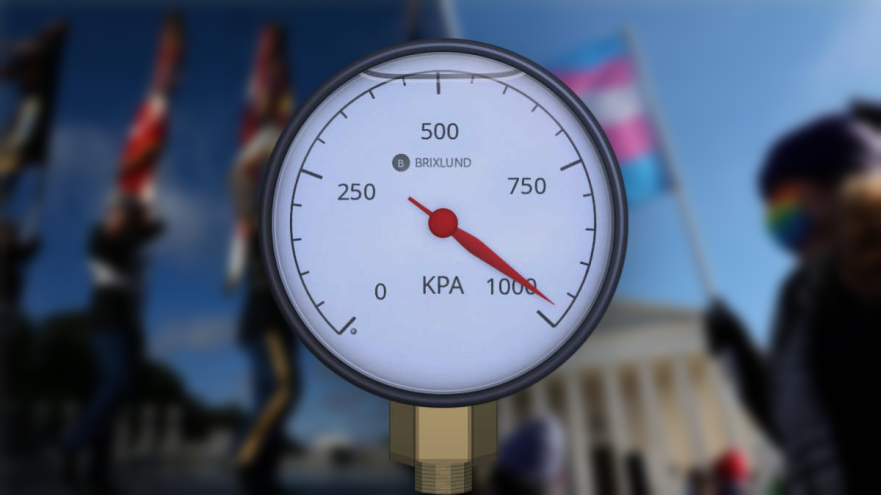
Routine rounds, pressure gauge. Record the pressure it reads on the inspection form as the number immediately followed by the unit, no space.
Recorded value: 975kPa
